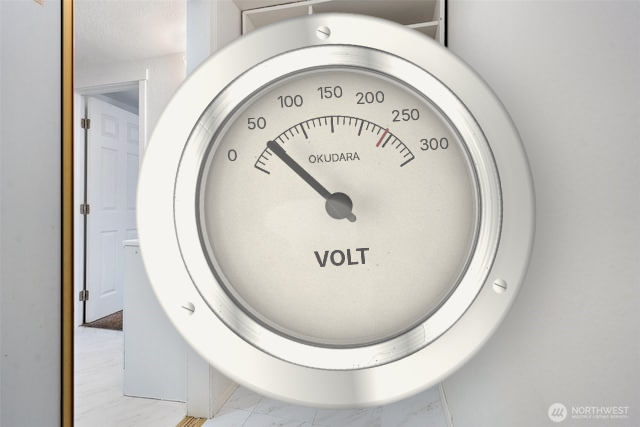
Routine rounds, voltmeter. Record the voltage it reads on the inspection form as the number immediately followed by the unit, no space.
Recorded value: 40V
